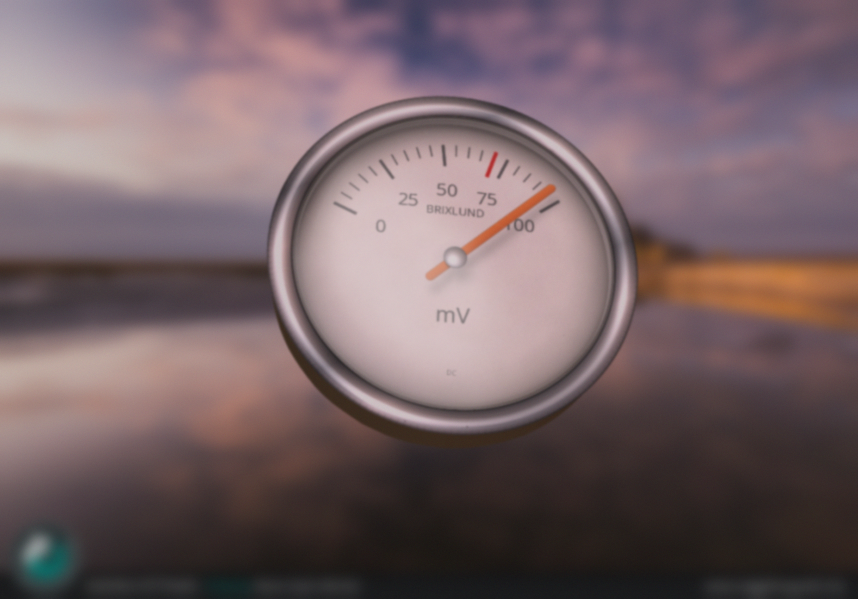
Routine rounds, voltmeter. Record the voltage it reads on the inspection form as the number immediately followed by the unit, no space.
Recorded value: 95mV
